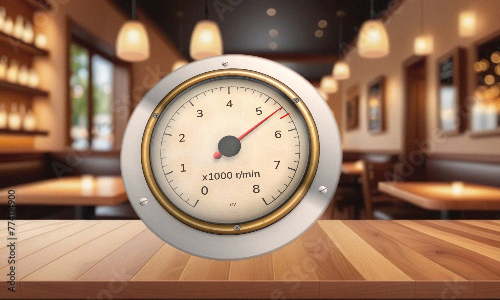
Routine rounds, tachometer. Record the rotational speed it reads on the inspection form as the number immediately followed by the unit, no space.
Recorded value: 5400rpm
